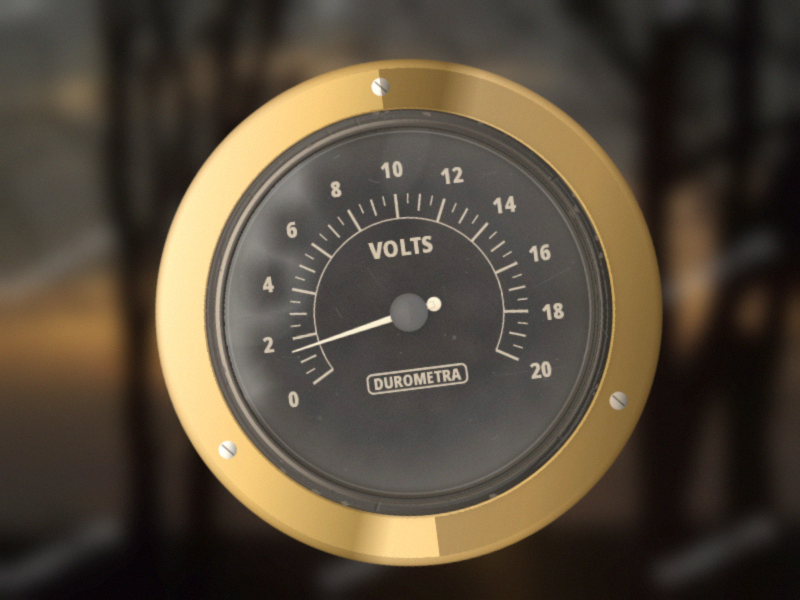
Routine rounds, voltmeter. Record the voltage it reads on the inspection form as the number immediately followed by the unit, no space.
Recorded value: 1.5V
